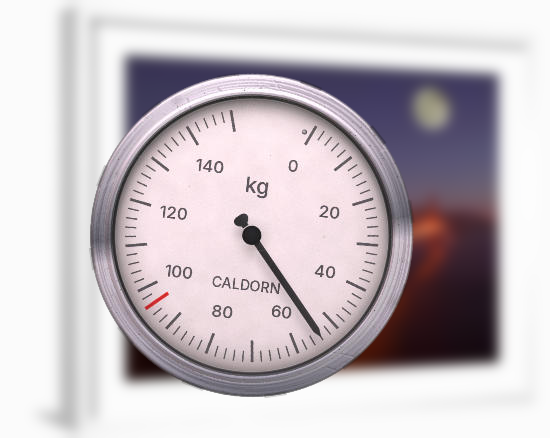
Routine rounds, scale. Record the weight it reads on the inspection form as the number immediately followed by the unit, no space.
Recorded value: 54kg
